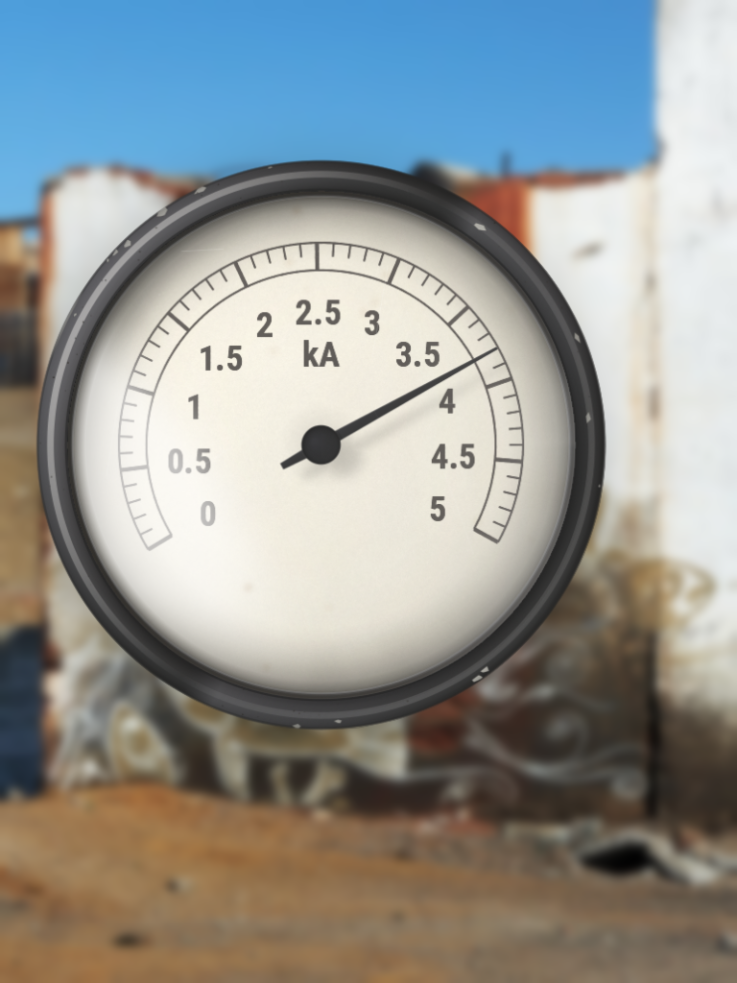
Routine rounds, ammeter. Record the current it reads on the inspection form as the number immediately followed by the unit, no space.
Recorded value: 3.8kA
